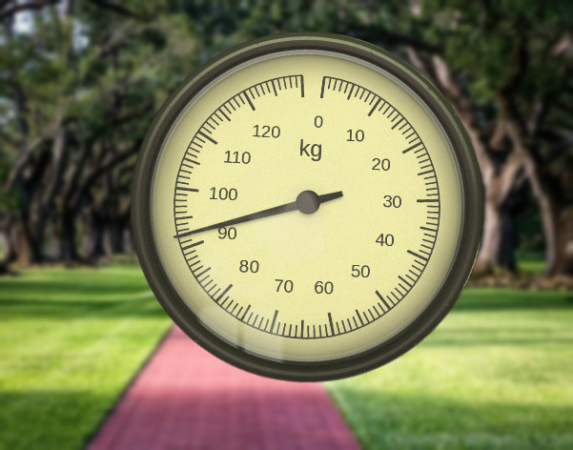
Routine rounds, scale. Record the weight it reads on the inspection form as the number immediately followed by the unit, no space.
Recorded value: 92kg
